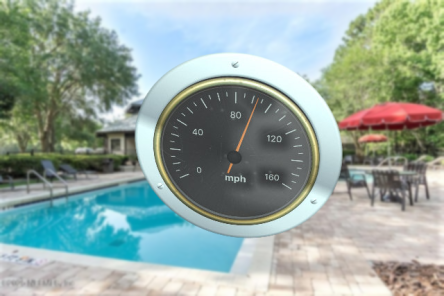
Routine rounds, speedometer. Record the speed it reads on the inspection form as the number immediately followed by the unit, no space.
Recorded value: 92.5mph
